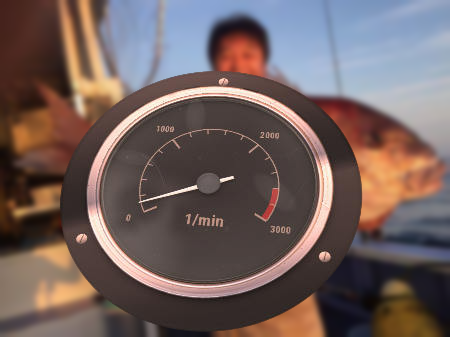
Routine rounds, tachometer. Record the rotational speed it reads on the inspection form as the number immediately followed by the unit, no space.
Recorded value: 100rpm
